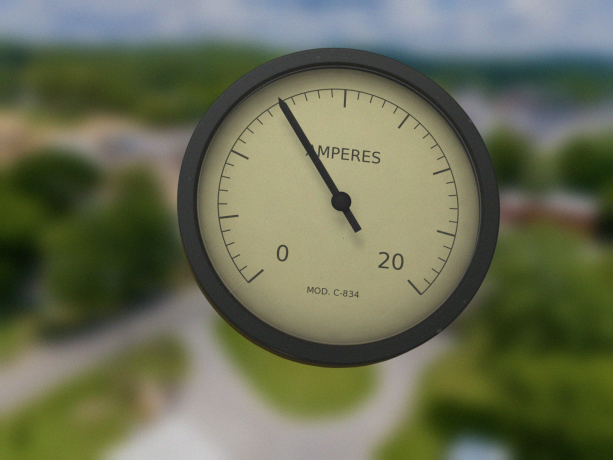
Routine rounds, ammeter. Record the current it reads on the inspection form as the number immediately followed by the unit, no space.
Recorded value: 7.5A
